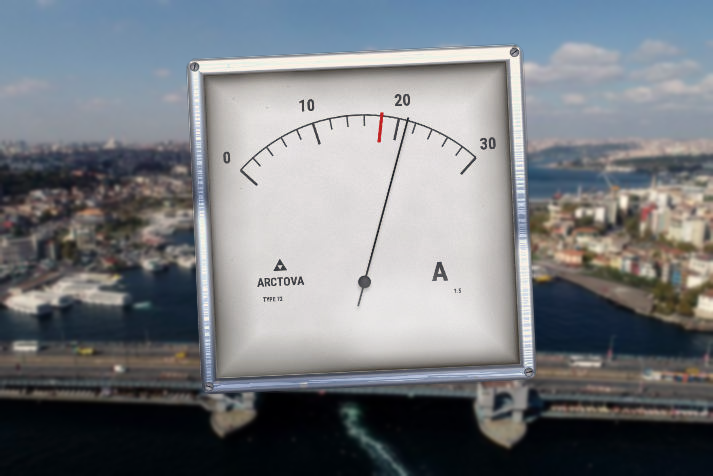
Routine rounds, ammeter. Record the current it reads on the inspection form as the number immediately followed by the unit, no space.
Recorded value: 21A
